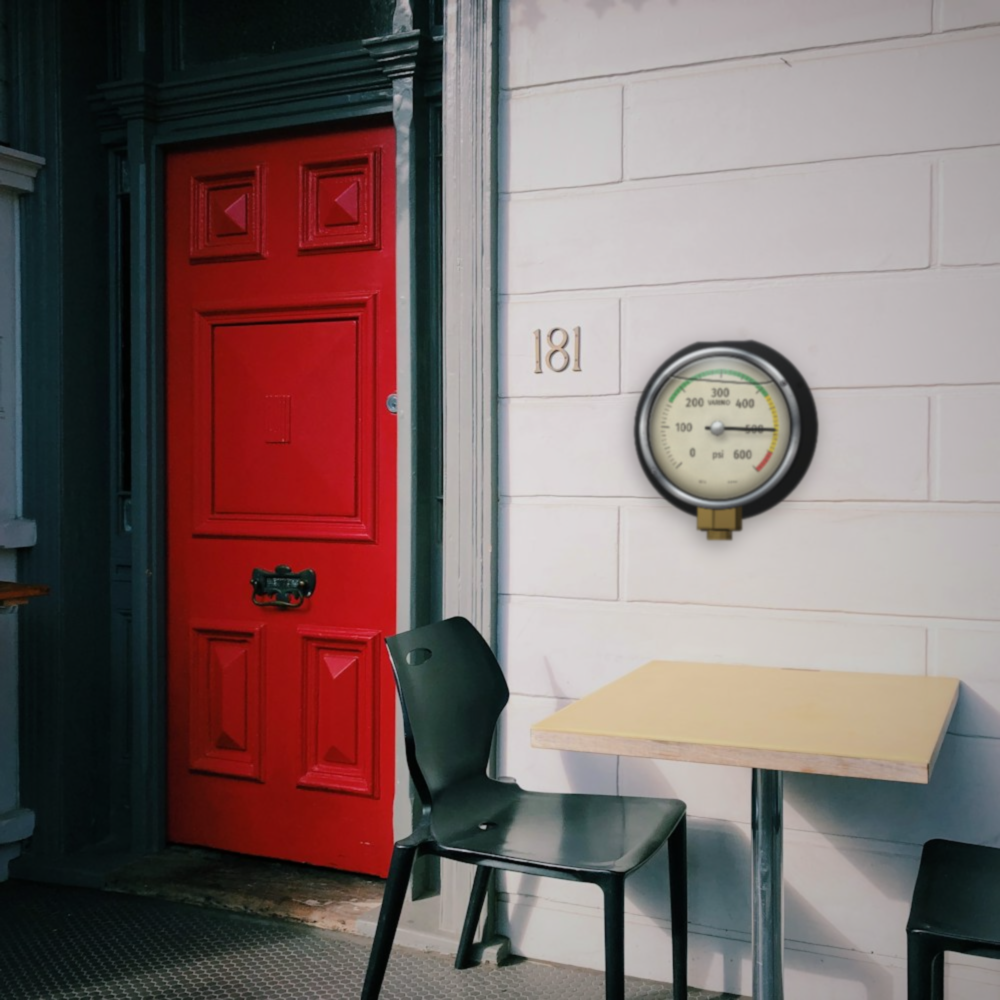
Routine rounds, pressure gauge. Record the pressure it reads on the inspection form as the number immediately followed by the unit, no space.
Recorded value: 500psi
